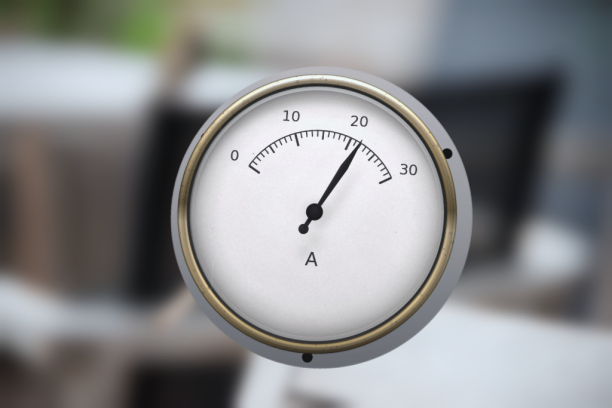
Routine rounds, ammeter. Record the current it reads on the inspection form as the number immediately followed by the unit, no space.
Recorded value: 22A
